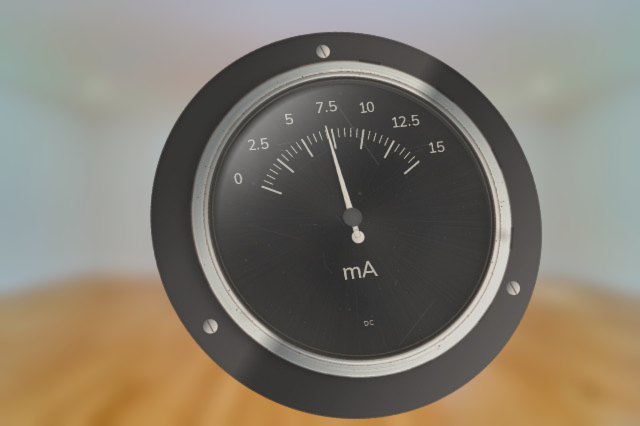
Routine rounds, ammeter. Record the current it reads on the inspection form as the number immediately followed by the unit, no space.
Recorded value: 7mA
